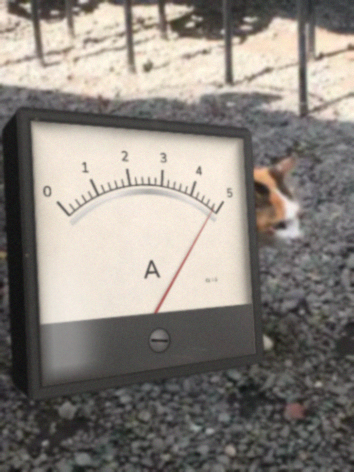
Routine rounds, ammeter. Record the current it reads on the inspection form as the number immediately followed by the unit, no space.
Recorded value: 4.8A
